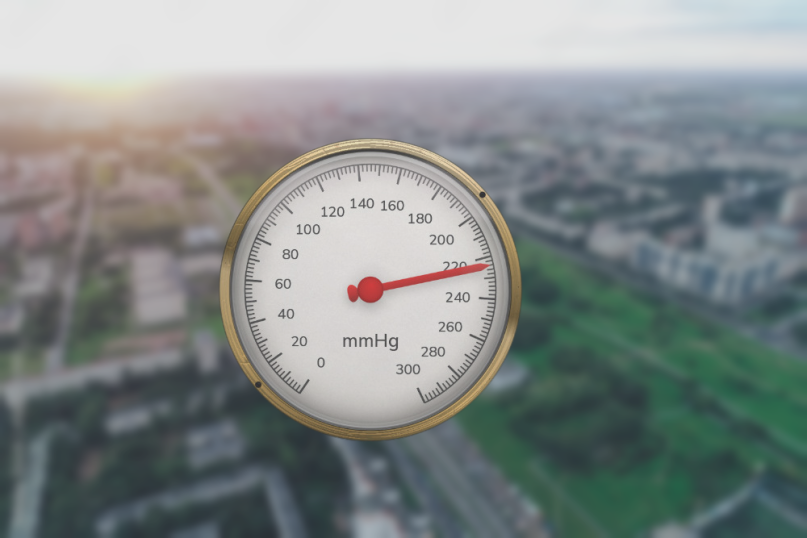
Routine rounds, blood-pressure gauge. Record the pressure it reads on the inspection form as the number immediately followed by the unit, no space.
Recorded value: 224mmHg
